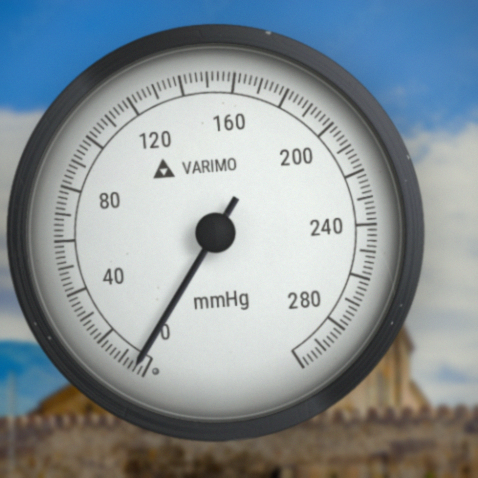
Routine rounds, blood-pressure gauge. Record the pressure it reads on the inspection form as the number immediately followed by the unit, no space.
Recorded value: 4mmHg
